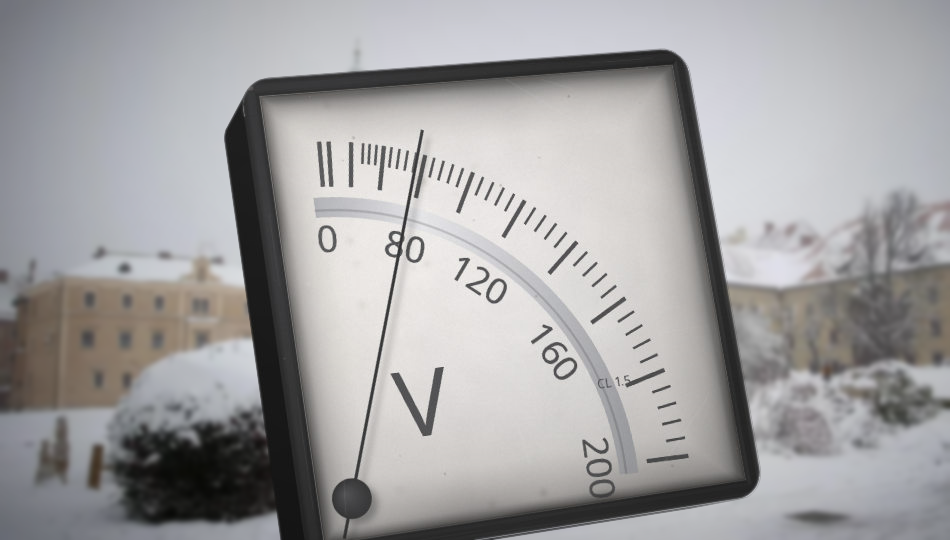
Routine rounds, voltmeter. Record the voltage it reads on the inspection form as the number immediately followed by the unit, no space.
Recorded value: 76V
